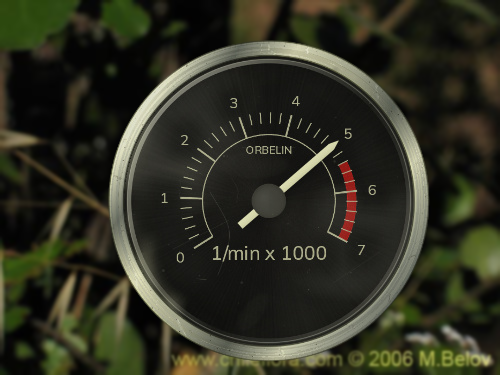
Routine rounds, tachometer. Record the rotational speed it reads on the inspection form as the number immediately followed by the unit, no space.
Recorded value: 5000rpm
